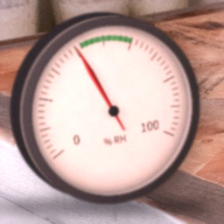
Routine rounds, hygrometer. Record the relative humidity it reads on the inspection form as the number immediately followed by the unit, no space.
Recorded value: 40%
